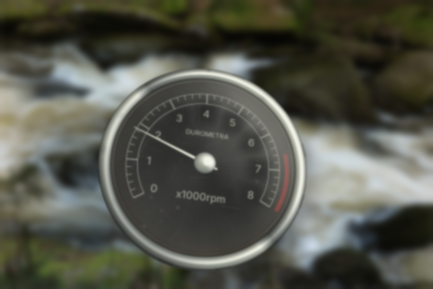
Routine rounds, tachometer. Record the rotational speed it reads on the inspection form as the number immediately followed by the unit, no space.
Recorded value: 1800rpm
